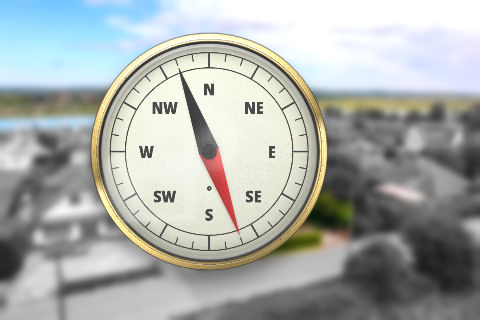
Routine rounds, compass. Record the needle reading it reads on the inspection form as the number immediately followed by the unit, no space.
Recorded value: 160°
